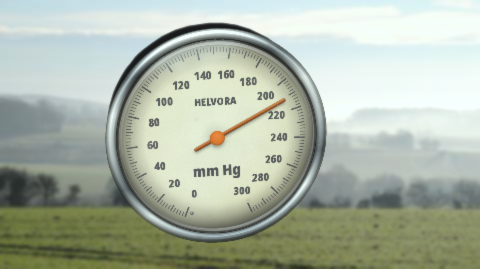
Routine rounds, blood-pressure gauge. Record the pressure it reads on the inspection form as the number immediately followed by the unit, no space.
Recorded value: 210mmHg
